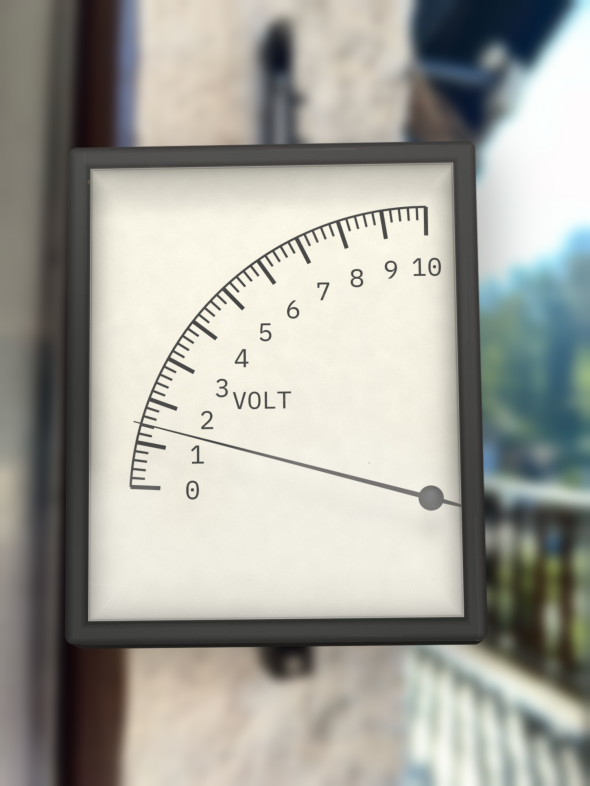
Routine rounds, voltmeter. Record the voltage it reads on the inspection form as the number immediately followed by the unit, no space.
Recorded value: 1.4V
